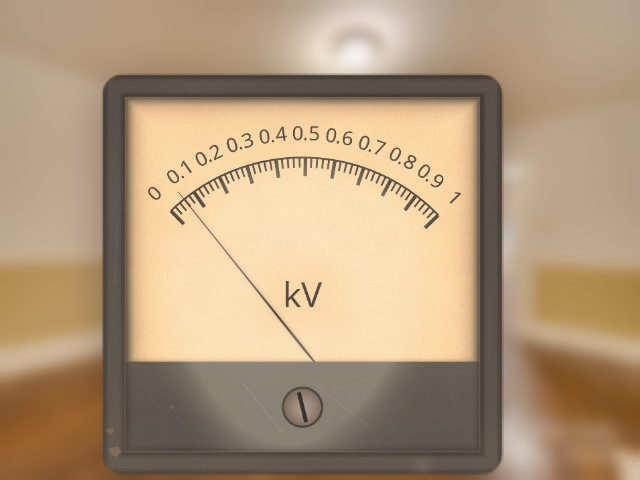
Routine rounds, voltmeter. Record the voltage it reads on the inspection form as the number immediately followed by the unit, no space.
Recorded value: 0.06kV
